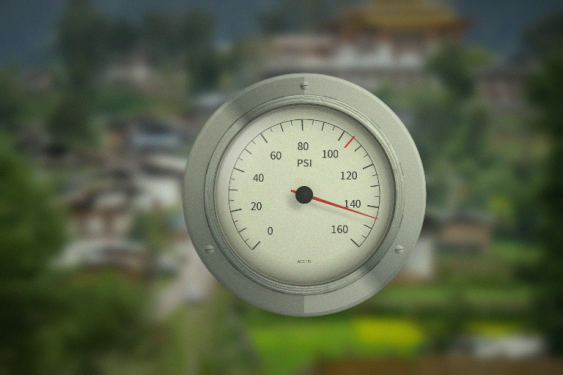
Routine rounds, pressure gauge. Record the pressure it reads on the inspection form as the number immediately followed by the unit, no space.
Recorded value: 145psi
